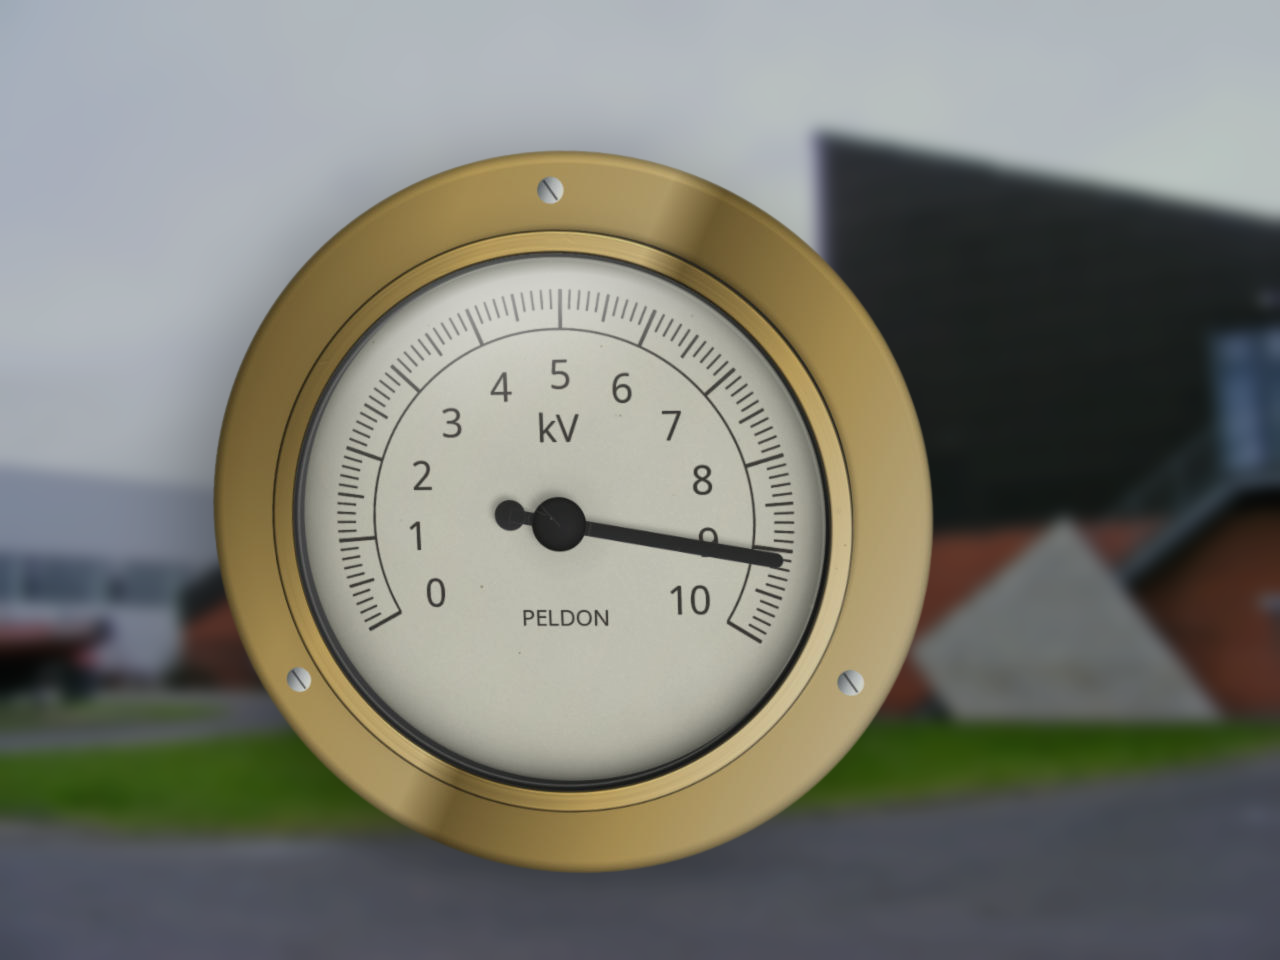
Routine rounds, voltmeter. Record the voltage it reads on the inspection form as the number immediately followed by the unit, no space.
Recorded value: 9.1kV
